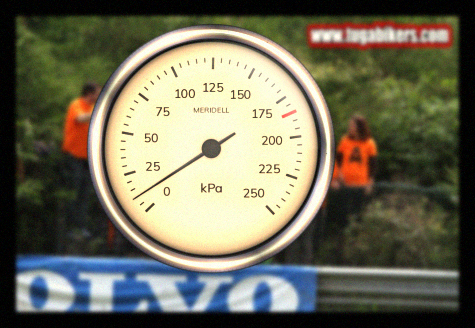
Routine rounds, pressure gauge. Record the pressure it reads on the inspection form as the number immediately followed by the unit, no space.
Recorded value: 10kPa
